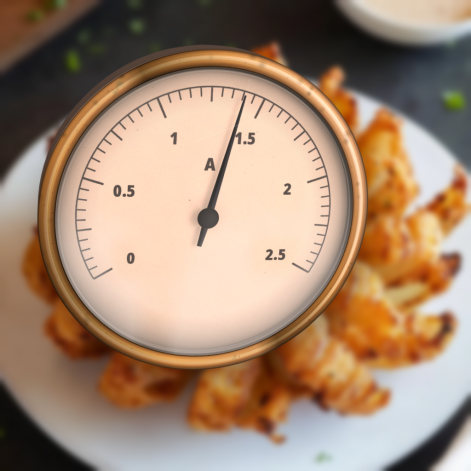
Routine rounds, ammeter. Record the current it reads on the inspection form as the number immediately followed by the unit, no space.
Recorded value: 1.4A
